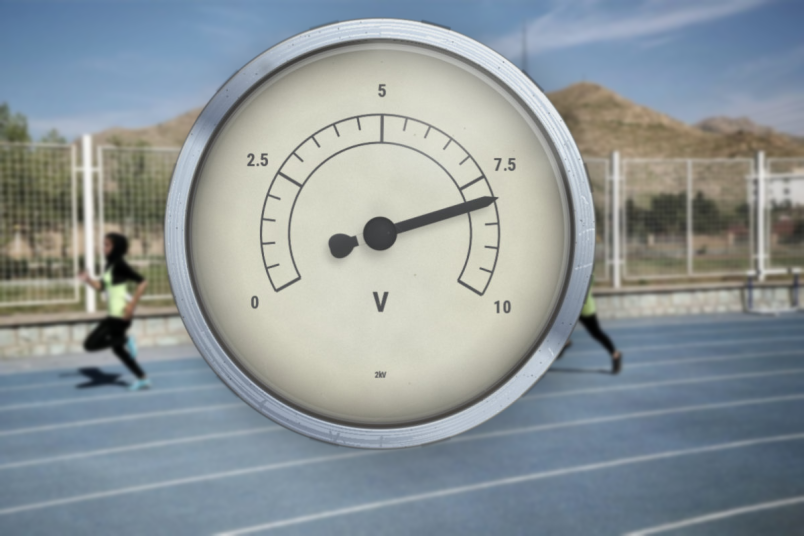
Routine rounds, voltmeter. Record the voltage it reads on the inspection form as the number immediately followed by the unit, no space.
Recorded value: 8V
